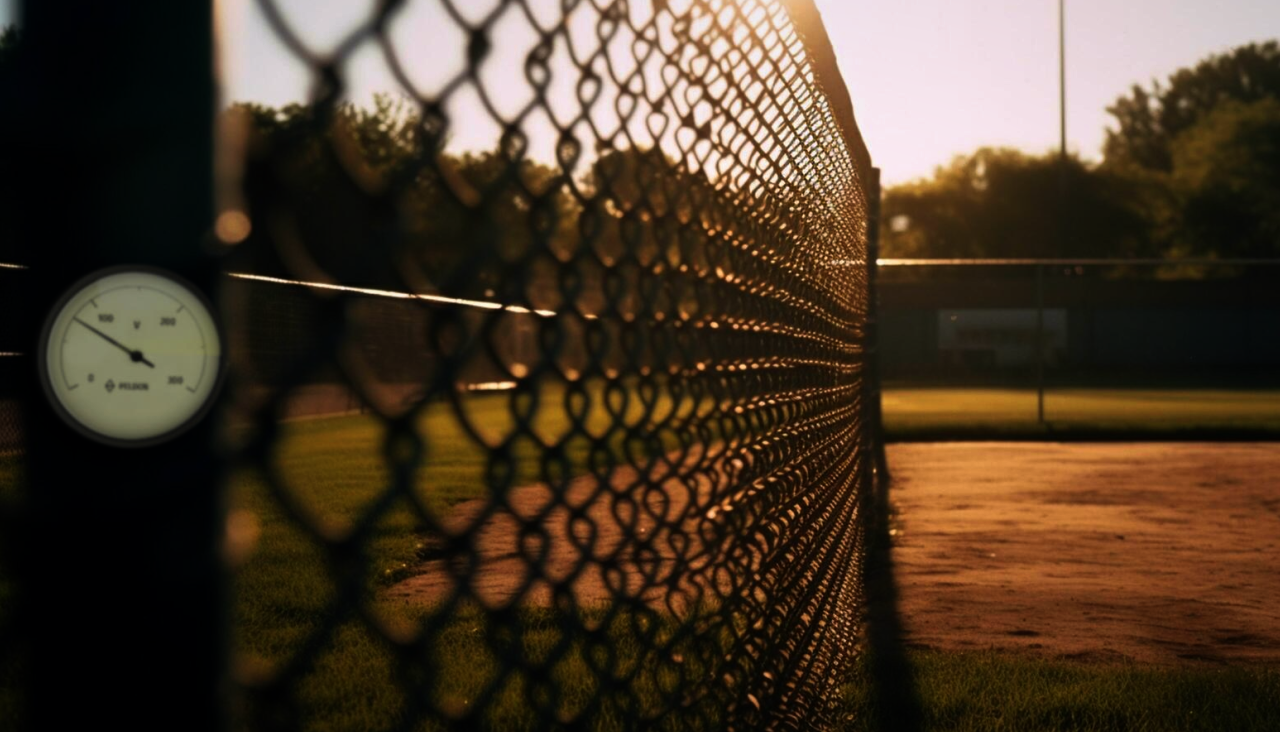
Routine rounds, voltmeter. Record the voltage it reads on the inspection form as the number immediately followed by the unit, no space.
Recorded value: 75V
